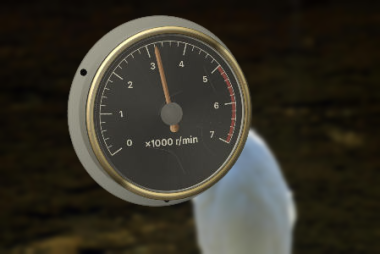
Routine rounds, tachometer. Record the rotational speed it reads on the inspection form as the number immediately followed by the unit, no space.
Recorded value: 3200rpm
